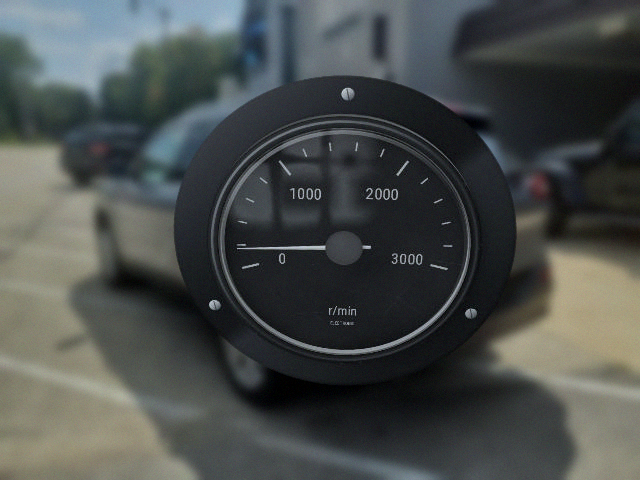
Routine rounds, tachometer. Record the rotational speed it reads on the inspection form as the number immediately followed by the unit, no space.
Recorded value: 200rpm
